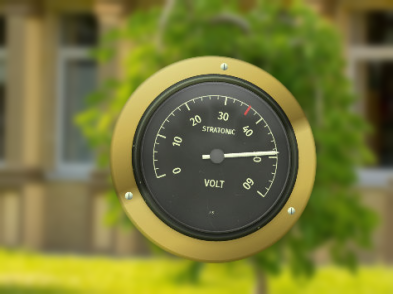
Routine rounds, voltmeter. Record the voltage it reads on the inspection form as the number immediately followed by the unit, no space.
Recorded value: 49V
